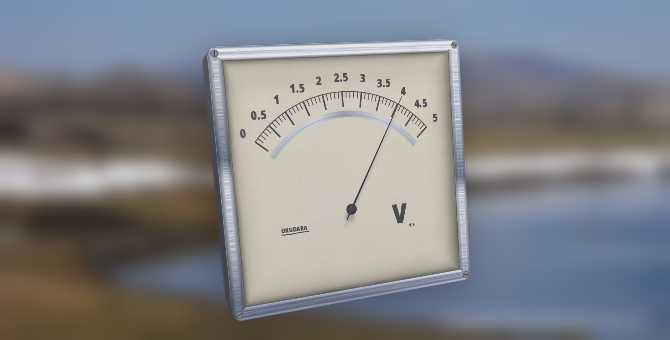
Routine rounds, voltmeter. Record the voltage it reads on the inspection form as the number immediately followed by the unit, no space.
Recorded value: 4V
